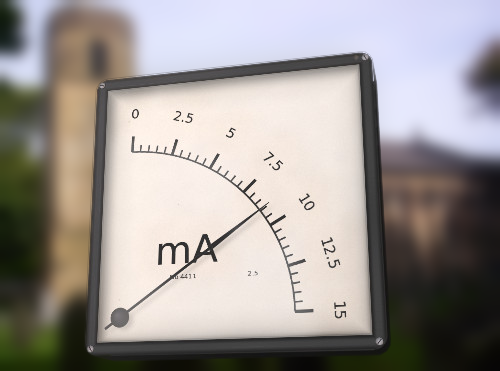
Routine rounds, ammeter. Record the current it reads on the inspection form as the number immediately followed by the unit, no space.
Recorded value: 9mA
